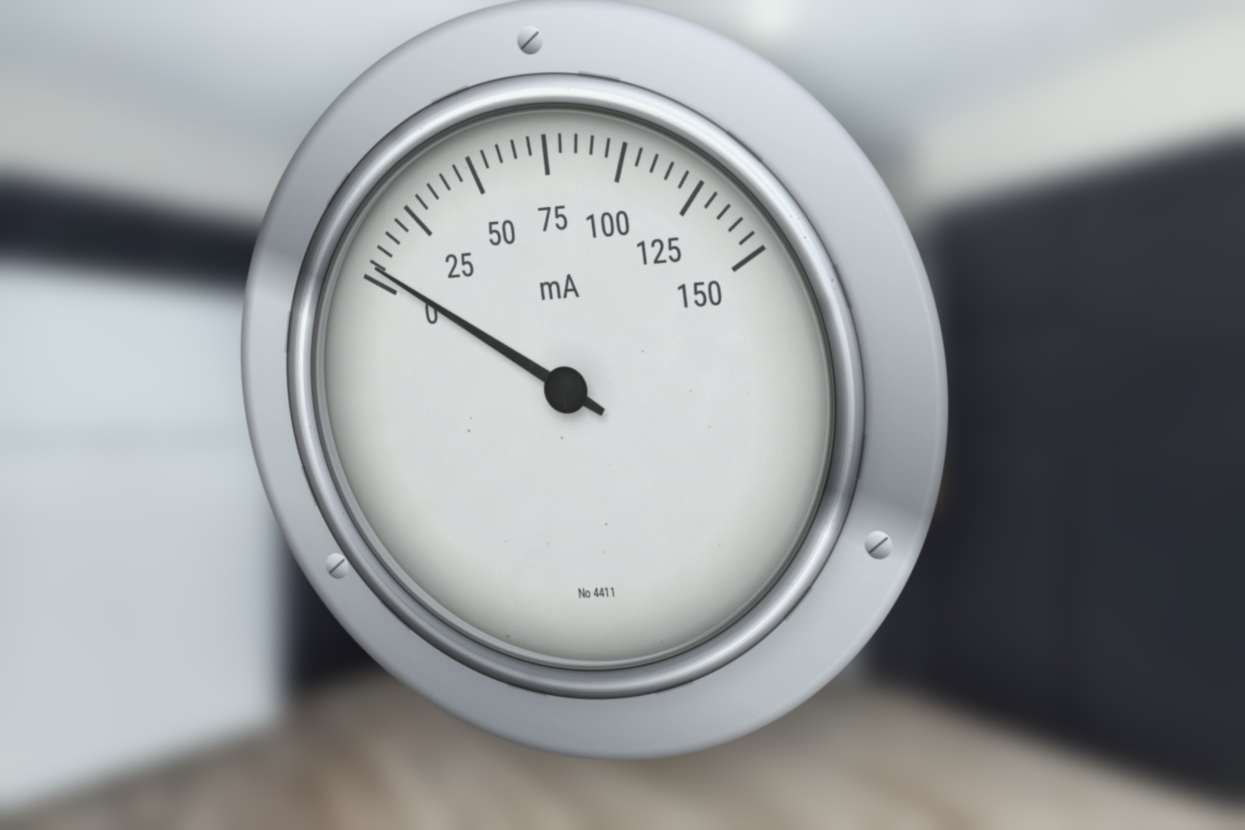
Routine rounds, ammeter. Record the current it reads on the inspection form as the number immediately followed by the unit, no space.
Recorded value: 5mA
